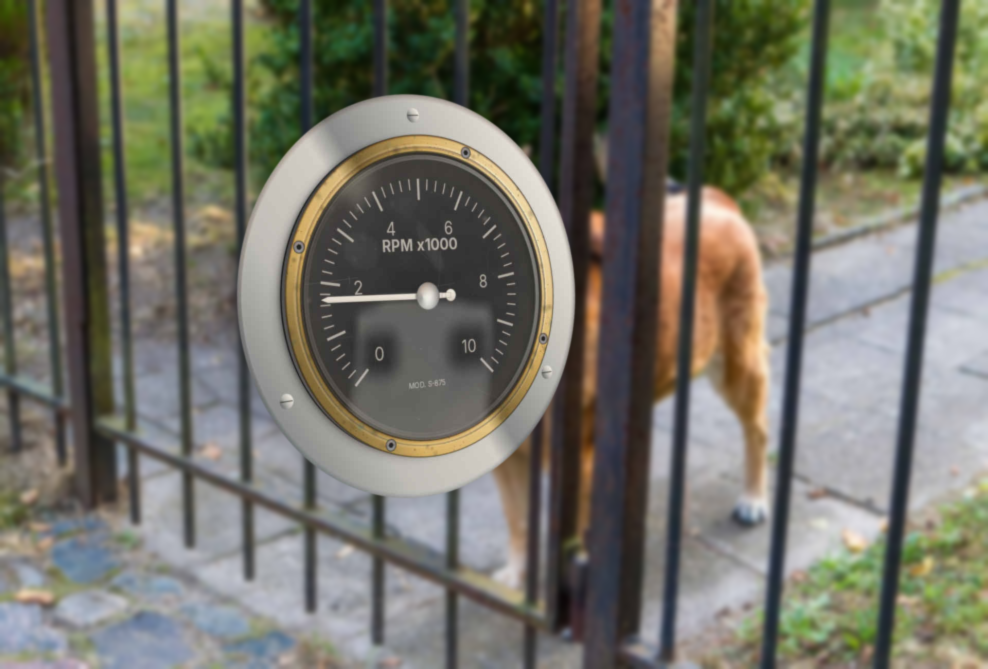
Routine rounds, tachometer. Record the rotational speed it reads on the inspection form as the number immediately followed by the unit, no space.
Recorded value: 1700rpm
